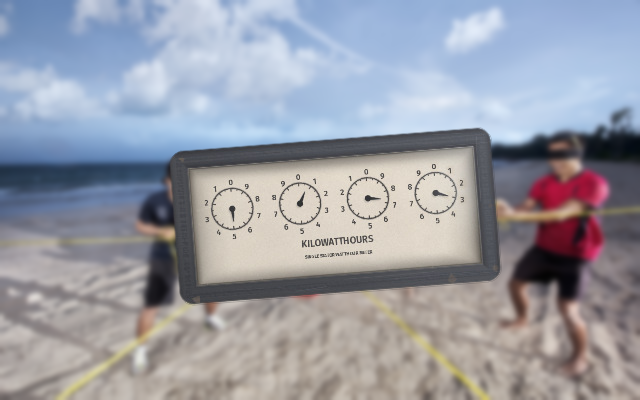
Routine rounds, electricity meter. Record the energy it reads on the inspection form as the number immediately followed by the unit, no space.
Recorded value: 5073kWh
